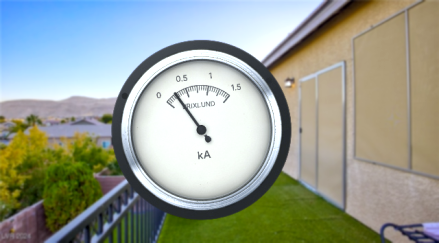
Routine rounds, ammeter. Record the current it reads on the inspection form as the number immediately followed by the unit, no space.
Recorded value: 0.25kA
